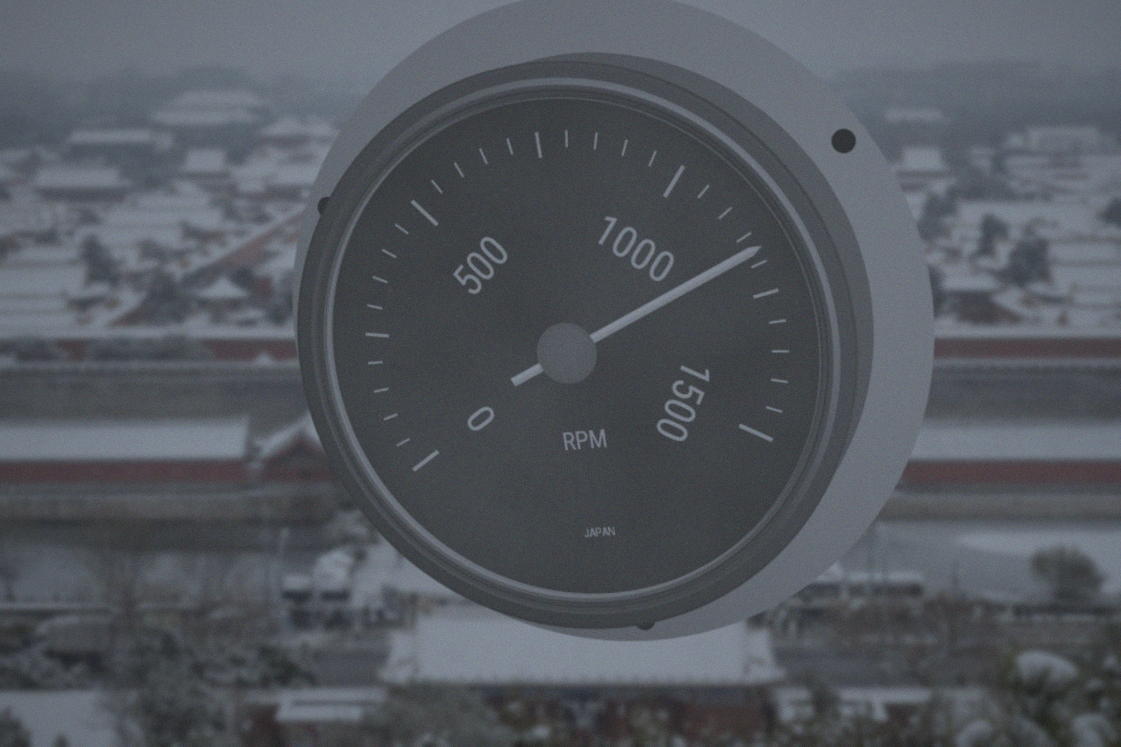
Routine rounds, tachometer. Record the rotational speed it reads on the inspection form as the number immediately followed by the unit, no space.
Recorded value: 1175rpm
